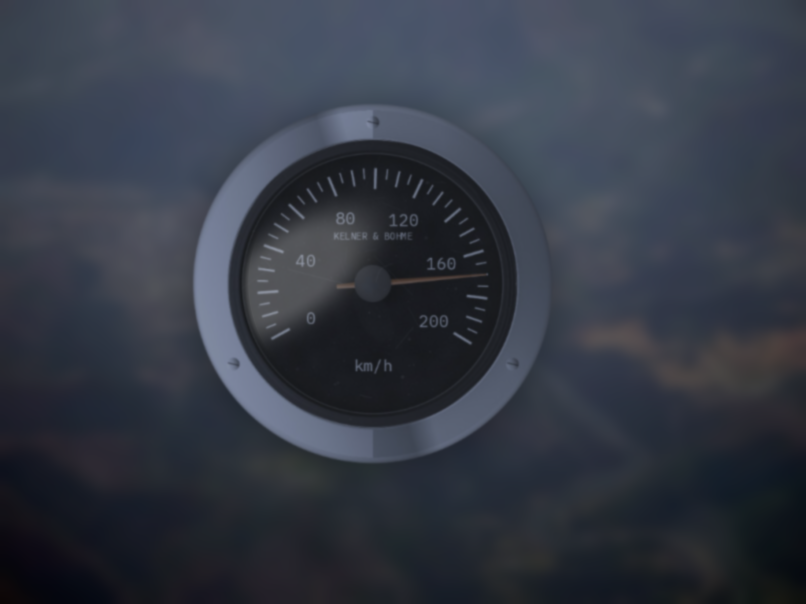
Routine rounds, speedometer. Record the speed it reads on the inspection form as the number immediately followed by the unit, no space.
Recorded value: 170km/h
